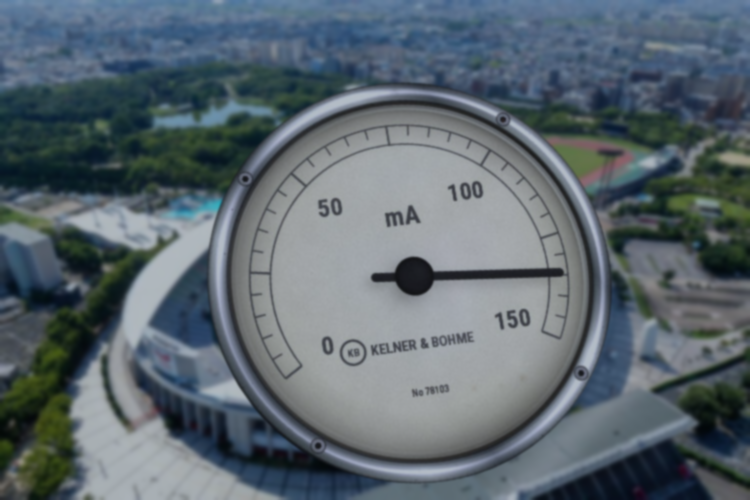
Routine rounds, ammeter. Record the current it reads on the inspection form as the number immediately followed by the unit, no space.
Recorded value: 135mA
